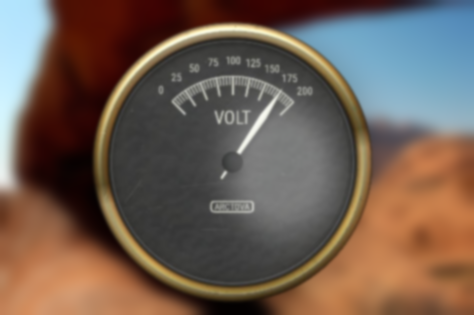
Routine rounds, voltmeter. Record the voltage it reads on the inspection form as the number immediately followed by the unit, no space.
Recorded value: 175V
